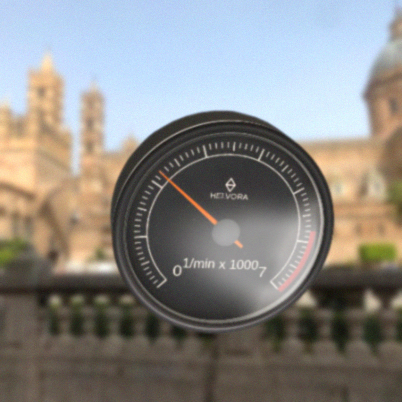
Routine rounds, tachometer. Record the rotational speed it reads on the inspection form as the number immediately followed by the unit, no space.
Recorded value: 2200rpm
